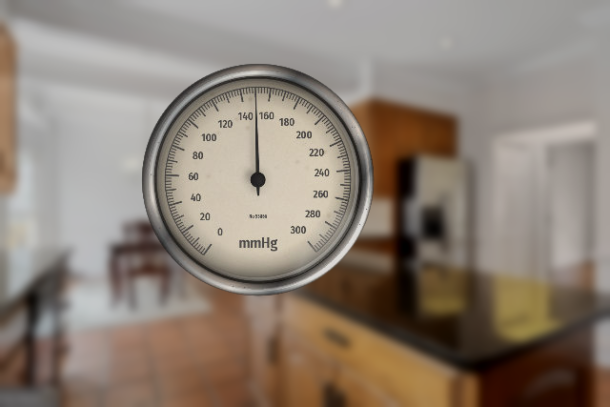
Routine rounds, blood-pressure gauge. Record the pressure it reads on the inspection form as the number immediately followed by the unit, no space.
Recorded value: 150mmHg
